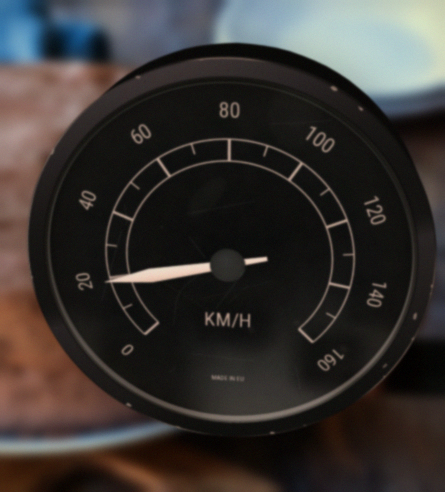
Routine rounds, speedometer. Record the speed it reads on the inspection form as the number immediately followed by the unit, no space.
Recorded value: 20km/h
